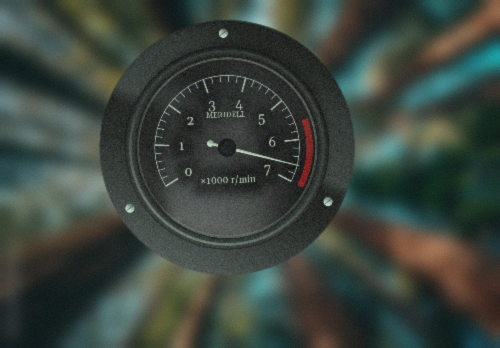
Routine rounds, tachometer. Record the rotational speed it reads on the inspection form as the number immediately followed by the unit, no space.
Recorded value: 6600rpm
